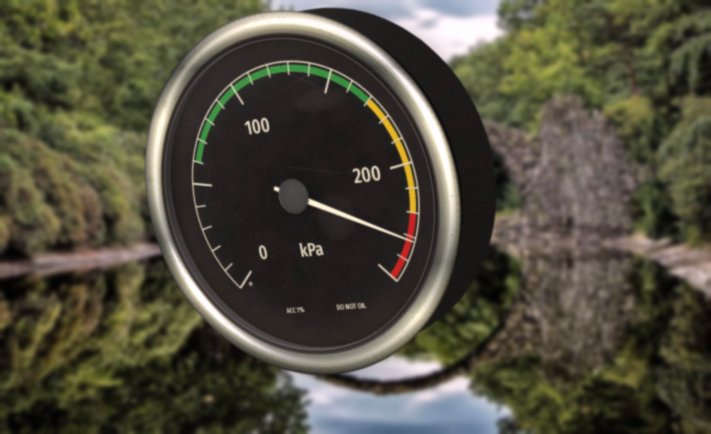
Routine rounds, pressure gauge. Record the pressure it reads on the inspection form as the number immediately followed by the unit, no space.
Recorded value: 230kPa
